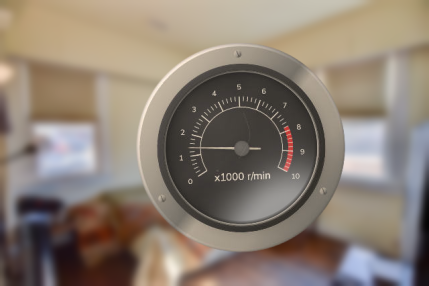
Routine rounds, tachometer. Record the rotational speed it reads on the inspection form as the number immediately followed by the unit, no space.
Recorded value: 1400rpm
